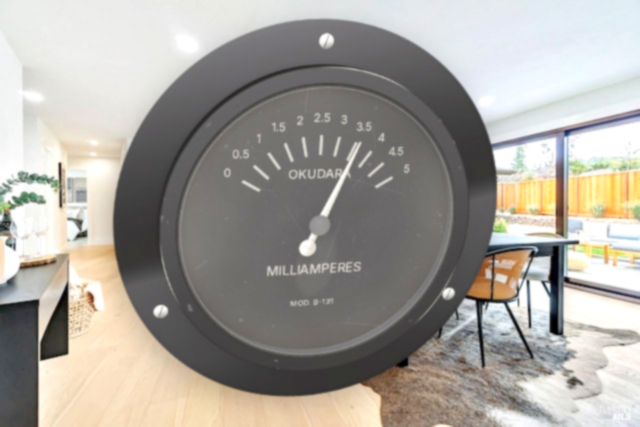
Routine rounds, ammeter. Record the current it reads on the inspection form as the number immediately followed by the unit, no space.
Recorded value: 3.5mA
